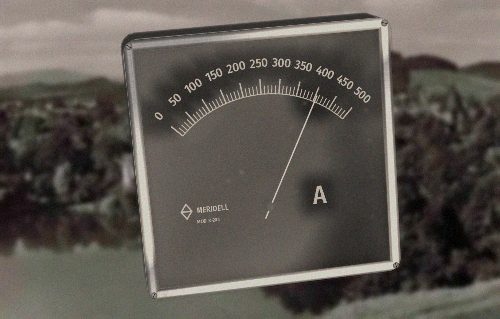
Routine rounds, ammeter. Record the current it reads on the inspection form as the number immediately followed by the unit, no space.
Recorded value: 400A
